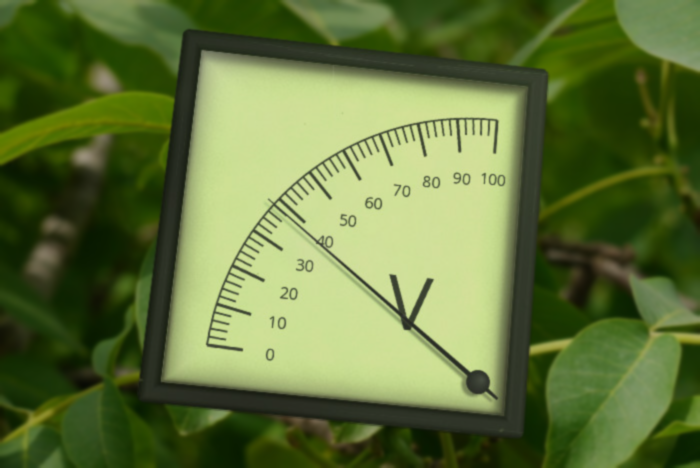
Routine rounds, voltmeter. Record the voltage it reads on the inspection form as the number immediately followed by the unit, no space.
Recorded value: 38V
